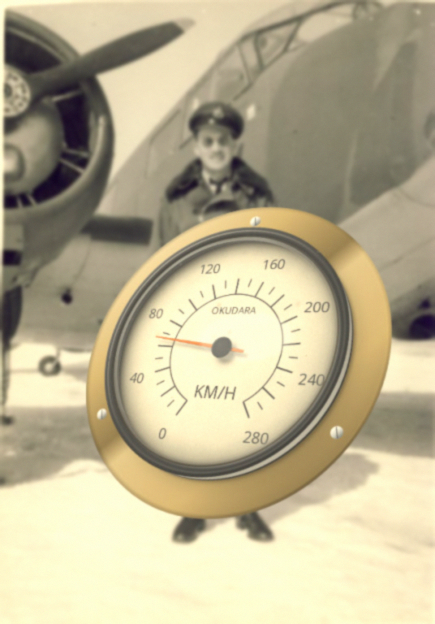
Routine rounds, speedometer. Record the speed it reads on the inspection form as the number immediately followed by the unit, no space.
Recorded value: 65km/h
